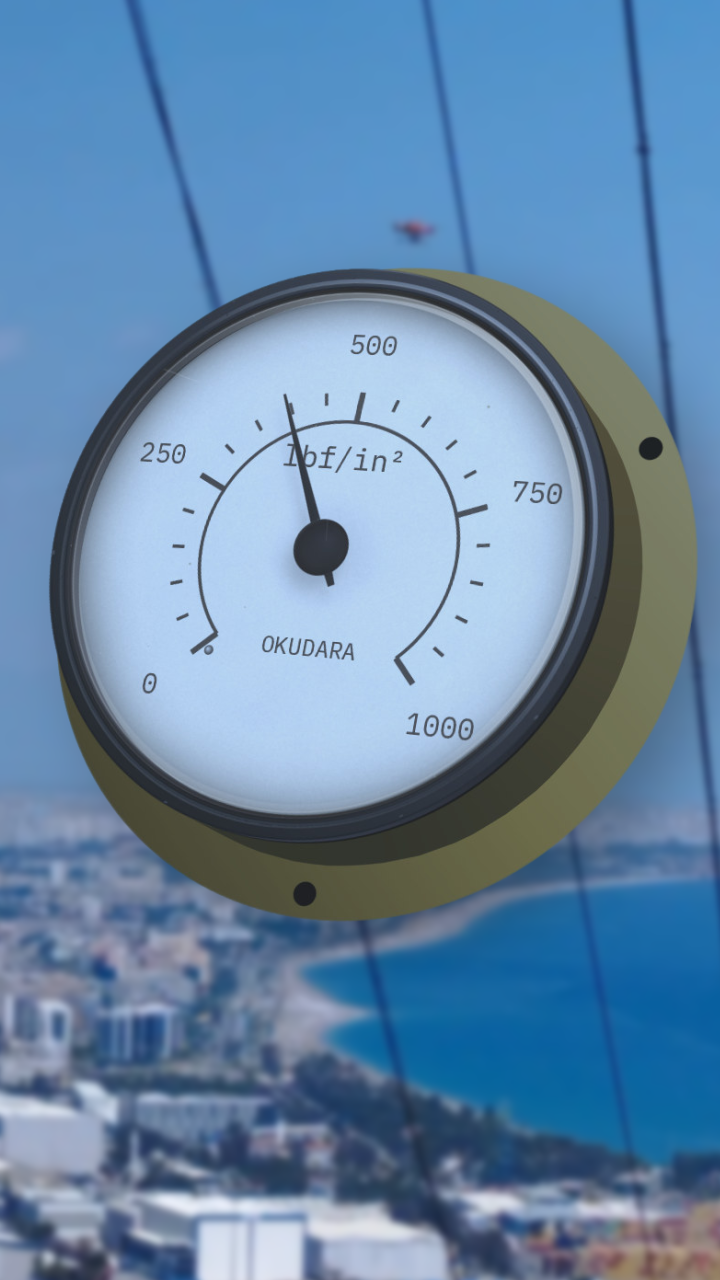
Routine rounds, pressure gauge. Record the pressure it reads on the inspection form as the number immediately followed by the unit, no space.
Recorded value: 400psi
